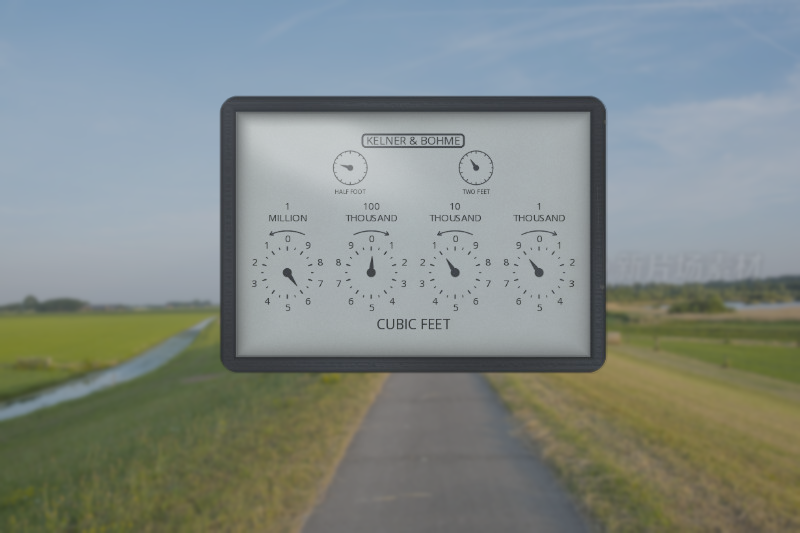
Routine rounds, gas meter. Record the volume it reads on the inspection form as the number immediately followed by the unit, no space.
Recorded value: 600900ft³
